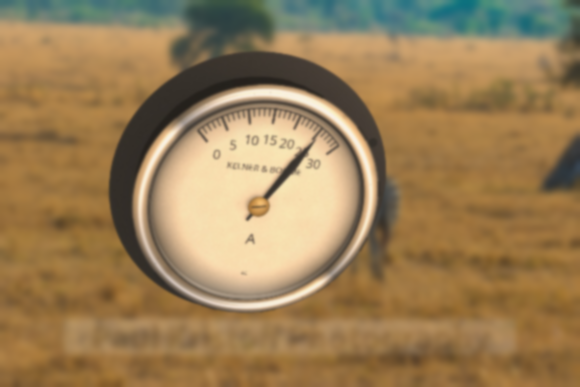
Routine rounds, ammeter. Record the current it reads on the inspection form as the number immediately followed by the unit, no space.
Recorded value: 25A
